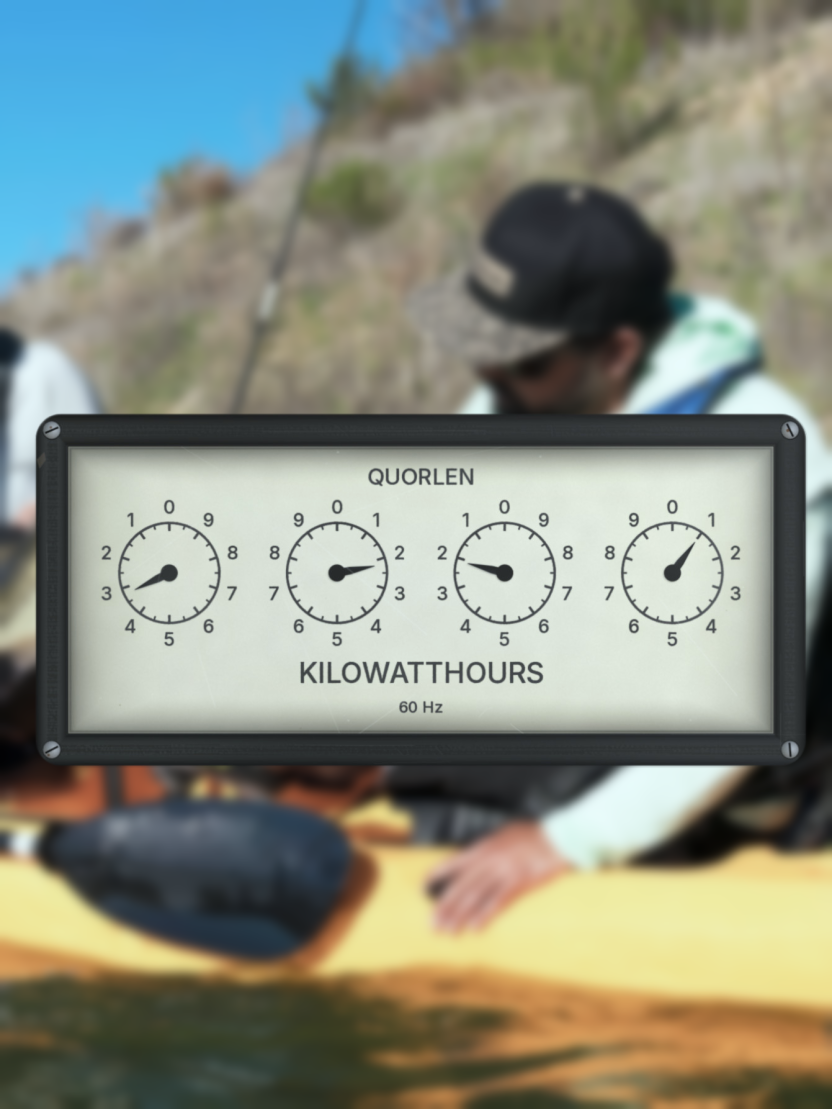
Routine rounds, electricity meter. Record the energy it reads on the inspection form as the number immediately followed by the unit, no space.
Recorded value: 3221kWh
